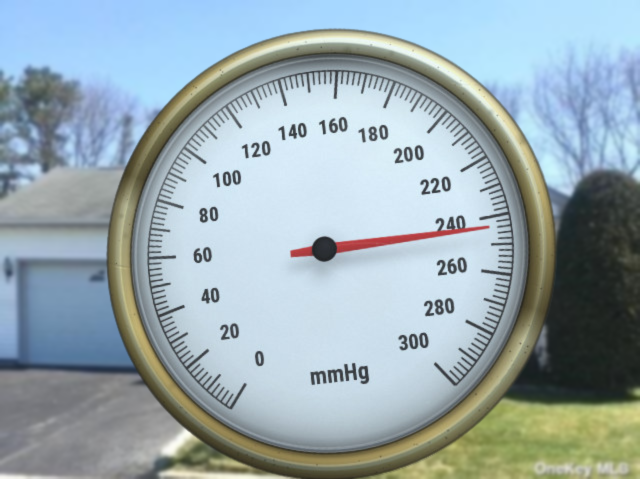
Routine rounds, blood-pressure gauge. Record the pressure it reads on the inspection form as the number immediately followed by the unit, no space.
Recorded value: 244mmHg
